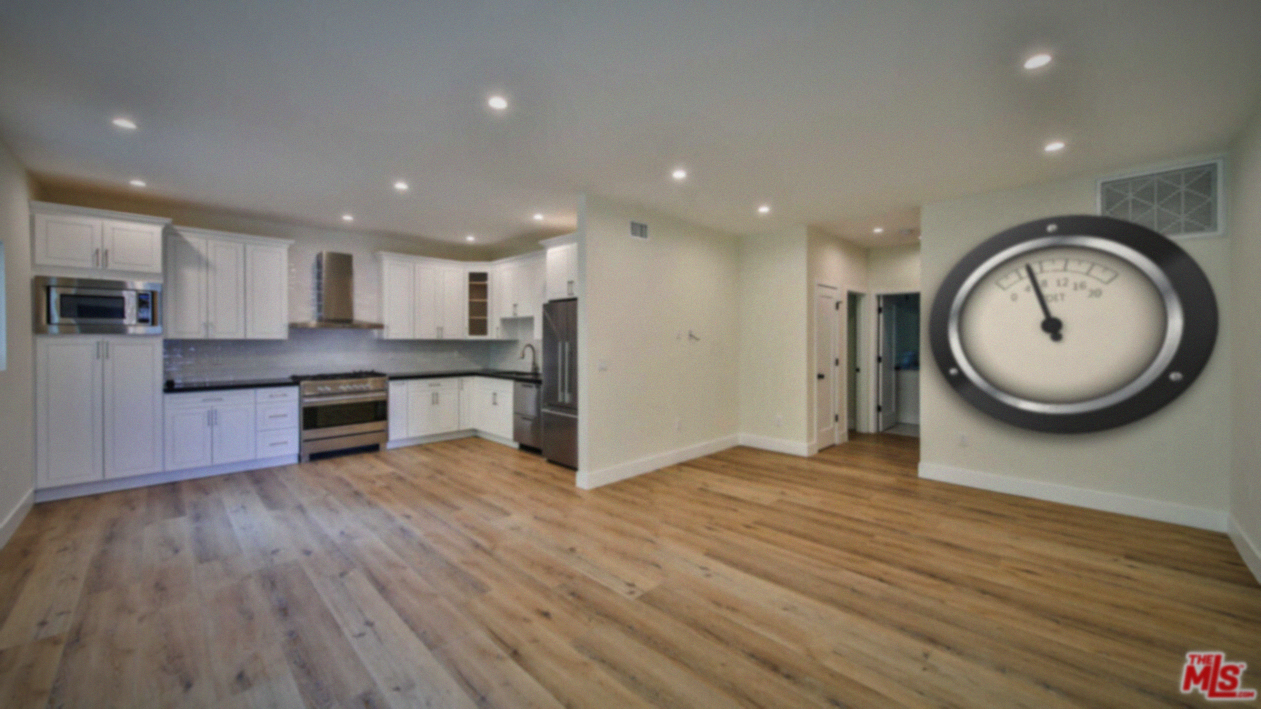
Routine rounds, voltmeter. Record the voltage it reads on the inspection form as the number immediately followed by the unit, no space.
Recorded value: 6V
